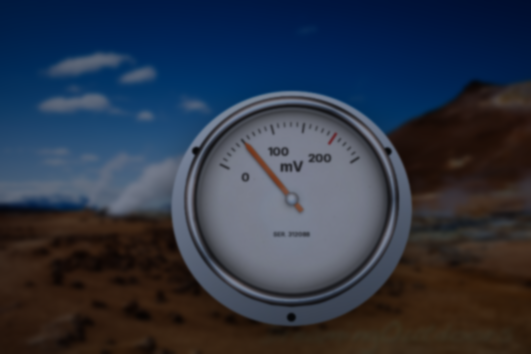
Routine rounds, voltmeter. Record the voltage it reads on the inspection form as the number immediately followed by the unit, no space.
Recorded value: 50mV
